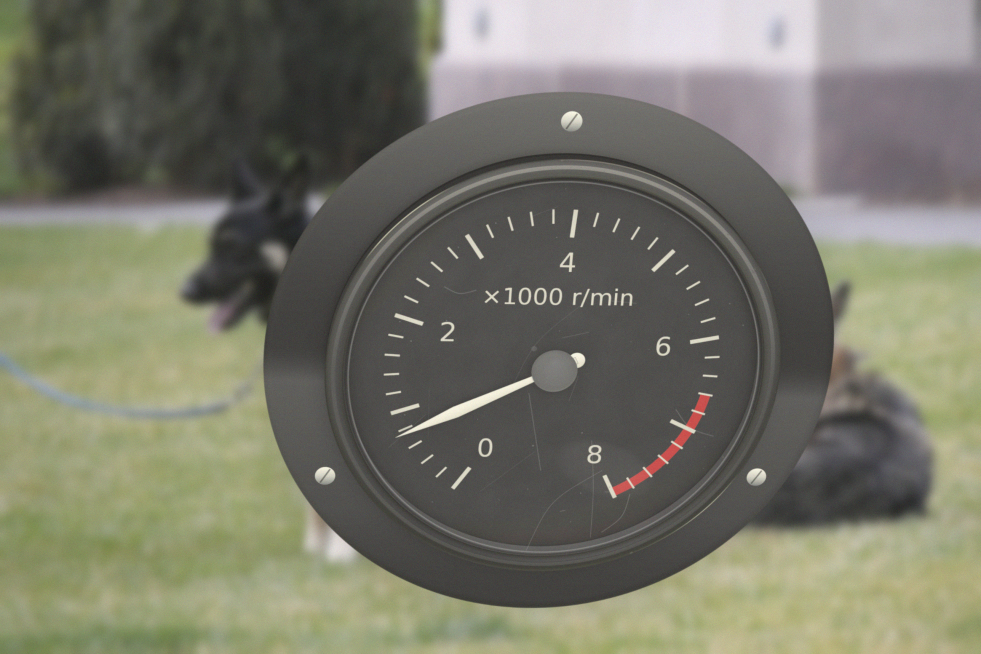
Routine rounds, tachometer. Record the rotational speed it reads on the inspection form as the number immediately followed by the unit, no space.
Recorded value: 800rpm
